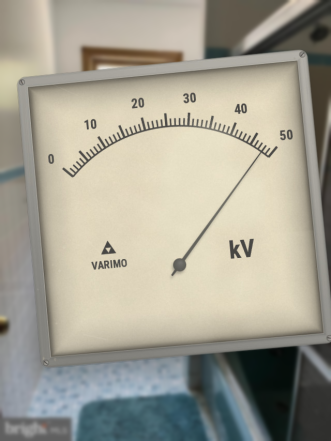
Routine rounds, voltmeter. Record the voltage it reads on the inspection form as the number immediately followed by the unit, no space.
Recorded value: 48kV
